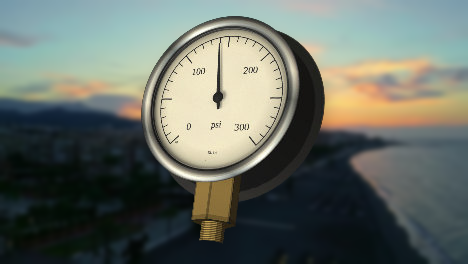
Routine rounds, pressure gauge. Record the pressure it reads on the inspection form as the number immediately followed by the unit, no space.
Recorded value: 140psi
